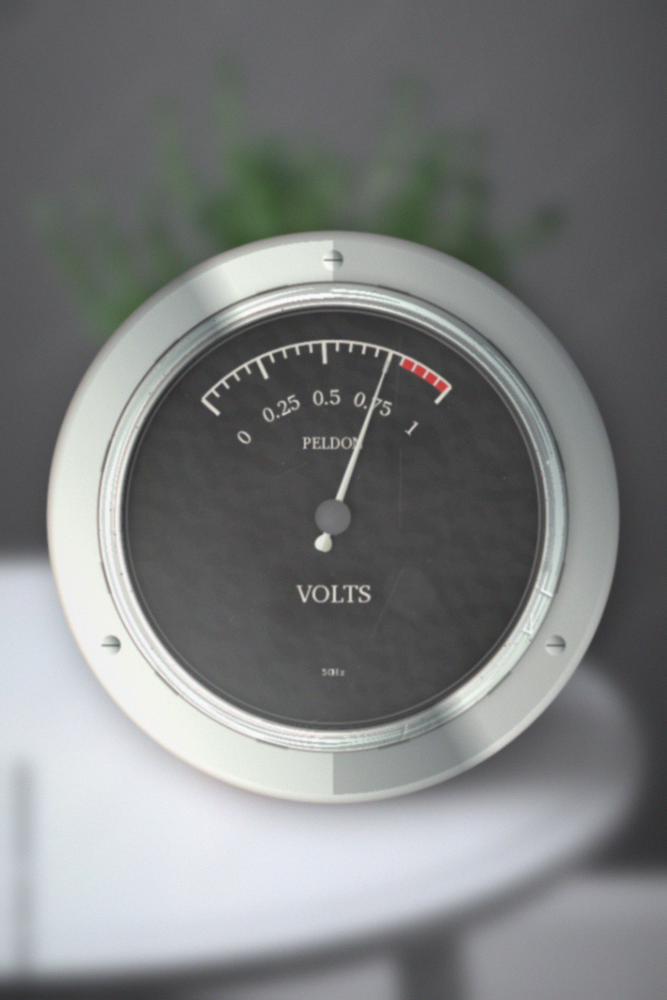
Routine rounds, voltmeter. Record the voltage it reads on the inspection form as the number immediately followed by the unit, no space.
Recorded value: 0.75V
